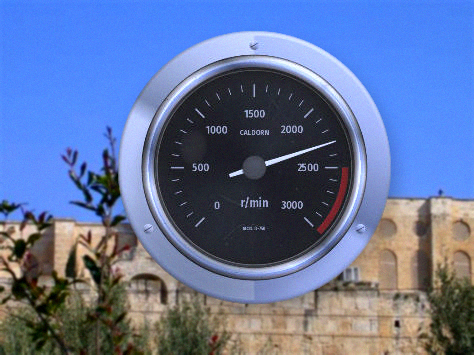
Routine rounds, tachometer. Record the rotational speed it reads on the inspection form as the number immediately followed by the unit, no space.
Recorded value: 2300rpm
